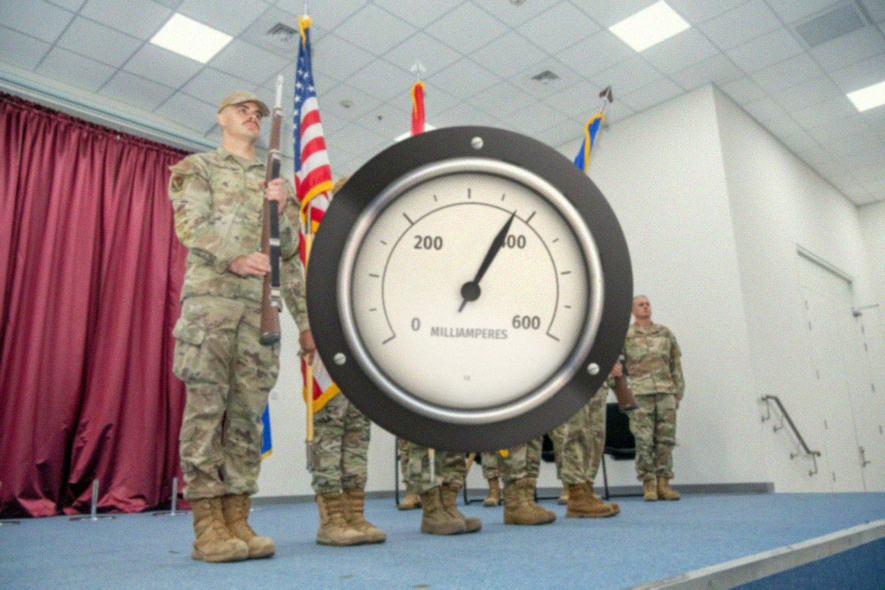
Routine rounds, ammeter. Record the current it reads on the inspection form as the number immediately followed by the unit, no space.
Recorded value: 375mA
